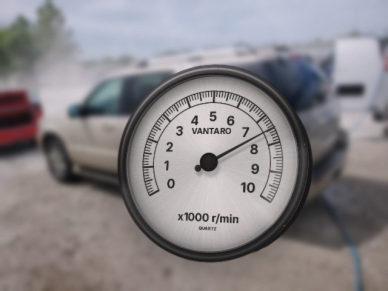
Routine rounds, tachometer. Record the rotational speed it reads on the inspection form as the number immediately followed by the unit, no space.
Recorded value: 7500rpm
